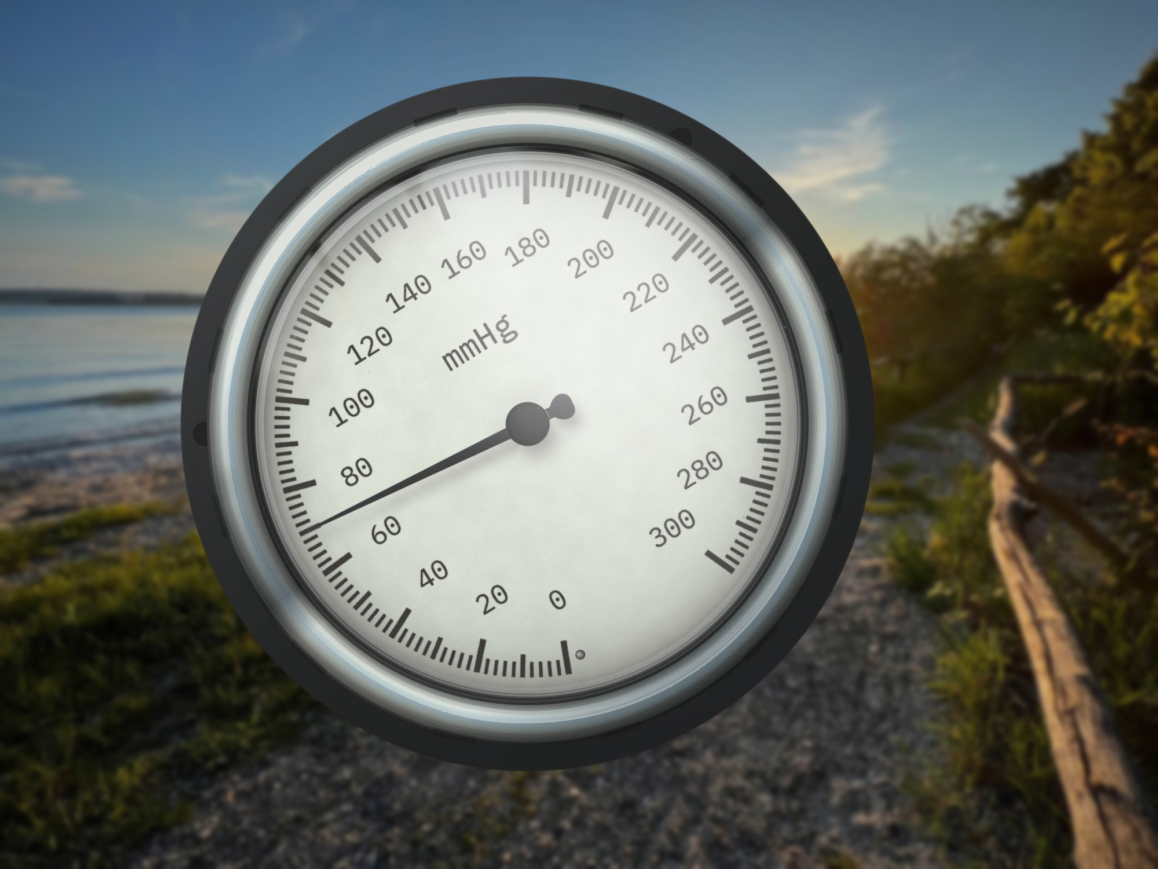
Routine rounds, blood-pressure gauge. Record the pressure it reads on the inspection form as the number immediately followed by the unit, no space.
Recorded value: 70mmHg
